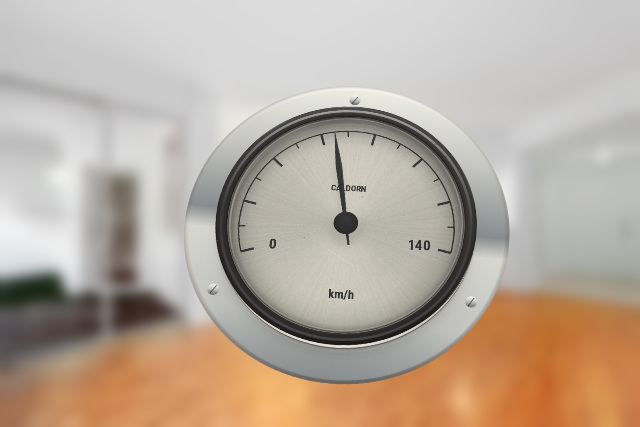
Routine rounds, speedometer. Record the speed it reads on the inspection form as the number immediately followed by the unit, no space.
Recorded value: 65km/h
